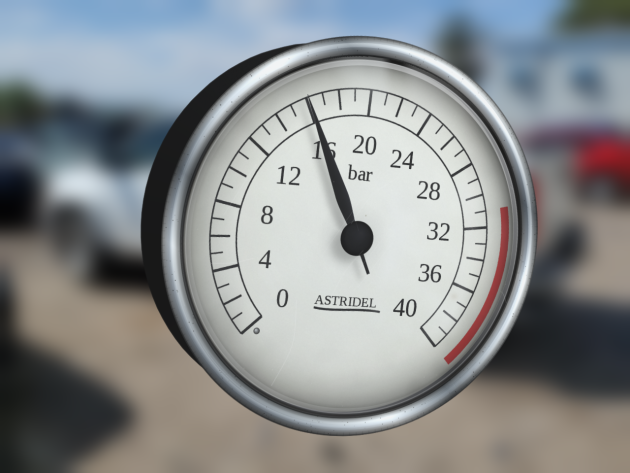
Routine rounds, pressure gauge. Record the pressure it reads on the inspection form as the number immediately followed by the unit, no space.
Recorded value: 16bar
